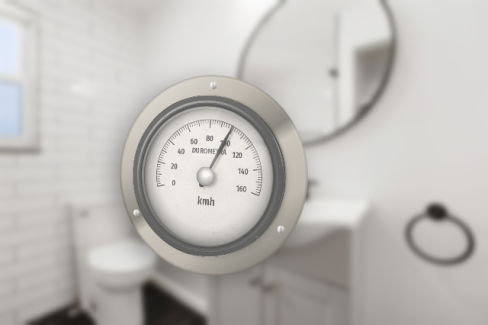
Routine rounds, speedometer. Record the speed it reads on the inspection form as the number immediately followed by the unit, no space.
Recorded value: 100km/h
